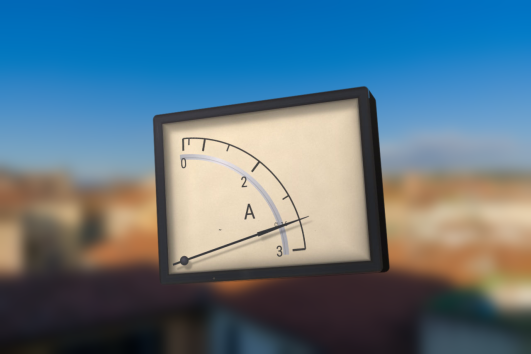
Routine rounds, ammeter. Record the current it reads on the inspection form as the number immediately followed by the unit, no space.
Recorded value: 2.75A
